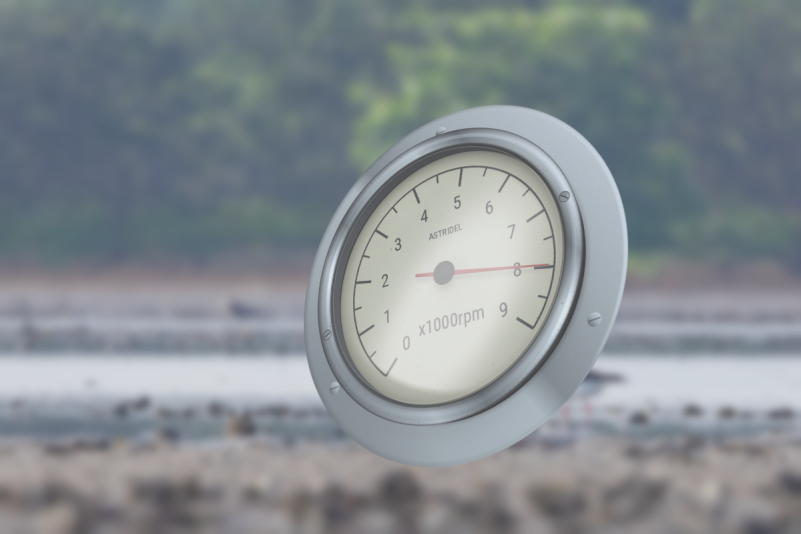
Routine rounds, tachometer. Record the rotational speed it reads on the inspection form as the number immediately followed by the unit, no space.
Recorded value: 8000rpm
